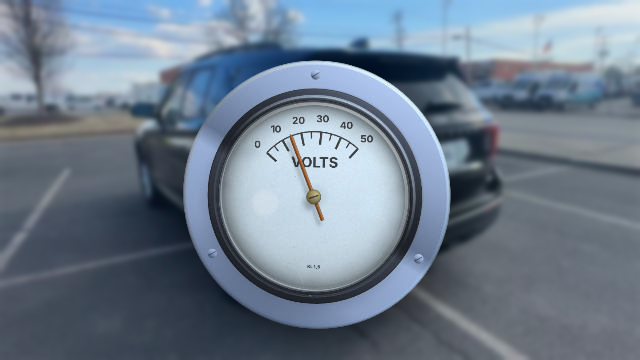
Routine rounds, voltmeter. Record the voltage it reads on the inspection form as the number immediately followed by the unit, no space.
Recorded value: 15V
